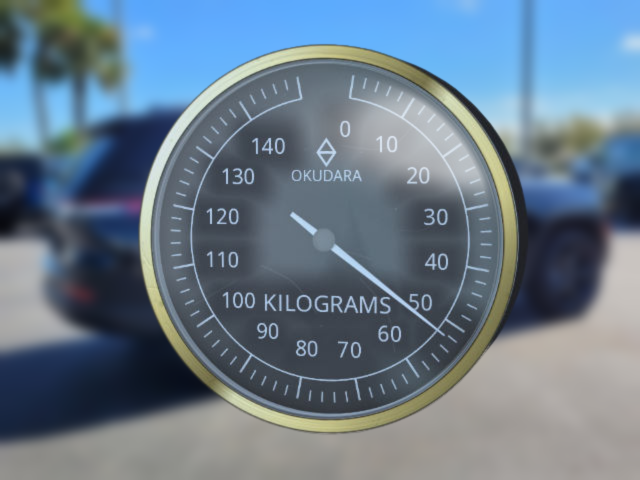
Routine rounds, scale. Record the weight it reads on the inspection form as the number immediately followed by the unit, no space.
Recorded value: 52kg
